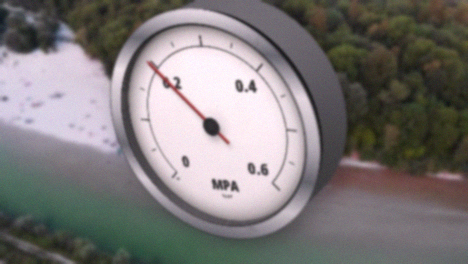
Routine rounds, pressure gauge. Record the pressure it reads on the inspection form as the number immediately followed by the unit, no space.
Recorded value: 0.2MPa
